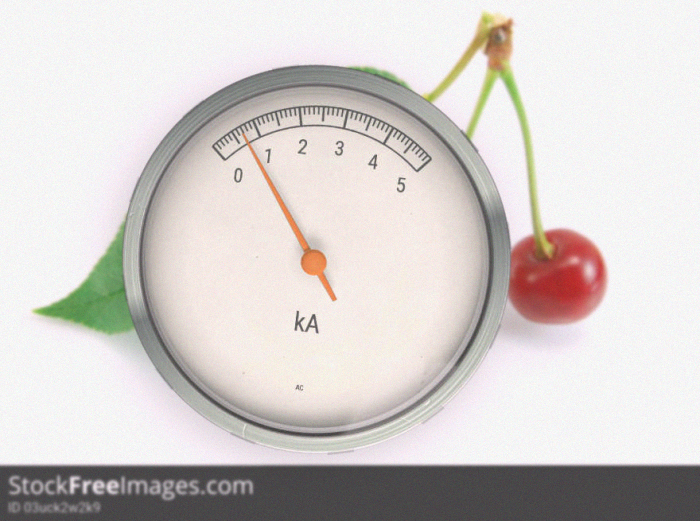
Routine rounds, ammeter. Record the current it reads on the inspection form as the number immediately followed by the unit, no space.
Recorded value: 0.7kA
